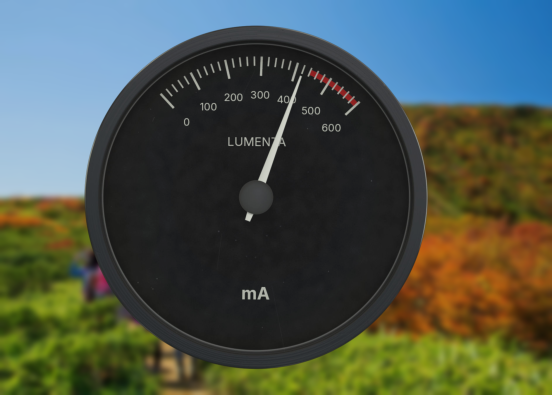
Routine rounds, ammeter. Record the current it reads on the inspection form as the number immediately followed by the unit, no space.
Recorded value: 420mA
